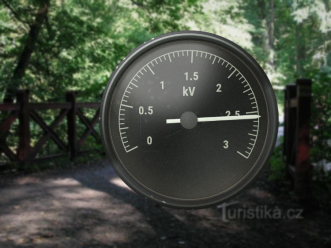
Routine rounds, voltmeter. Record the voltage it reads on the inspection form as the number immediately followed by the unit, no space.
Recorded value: 2.55kV
